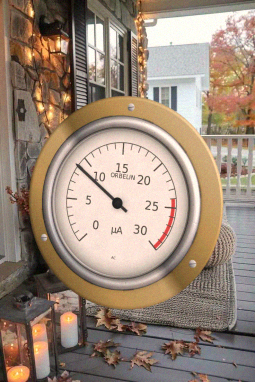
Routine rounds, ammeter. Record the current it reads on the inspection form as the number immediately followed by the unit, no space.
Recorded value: 9µA
